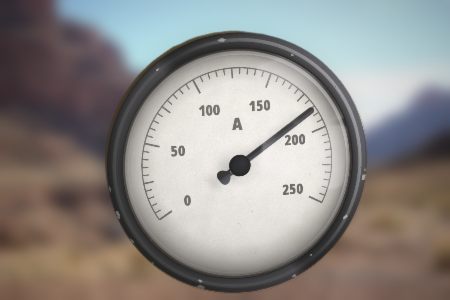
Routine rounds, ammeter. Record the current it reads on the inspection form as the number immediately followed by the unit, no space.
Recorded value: 185A
